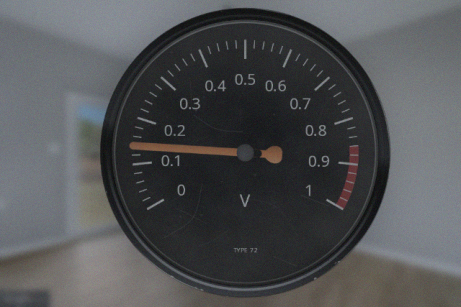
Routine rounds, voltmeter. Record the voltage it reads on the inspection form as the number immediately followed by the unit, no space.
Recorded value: 0.14V
